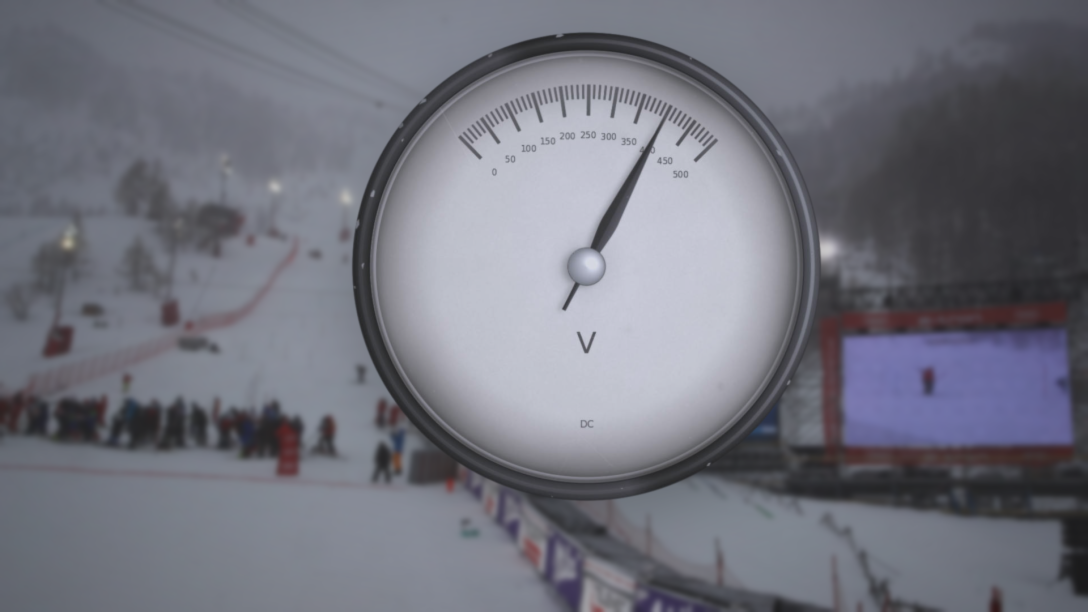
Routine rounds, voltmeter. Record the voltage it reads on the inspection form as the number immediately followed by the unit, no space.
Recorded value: 400V
